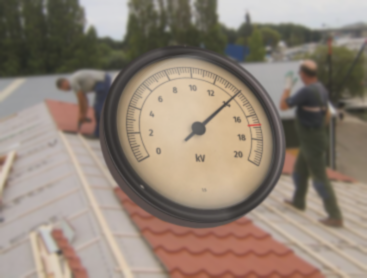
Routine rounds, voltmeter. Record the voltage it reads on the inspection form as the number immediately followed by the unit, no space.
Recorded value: 14kV
